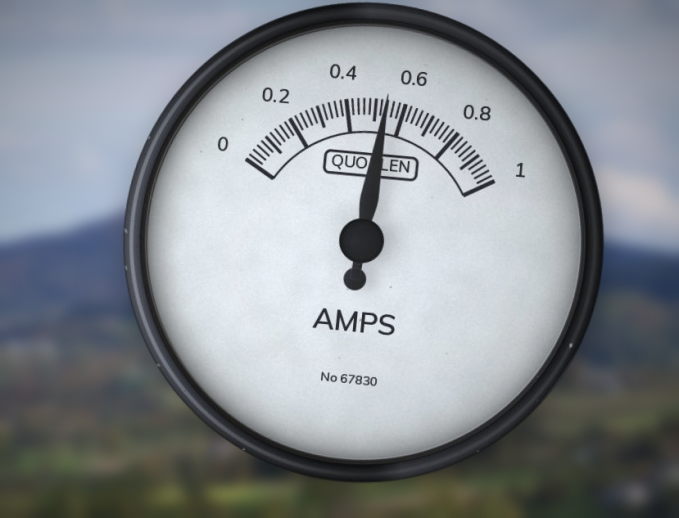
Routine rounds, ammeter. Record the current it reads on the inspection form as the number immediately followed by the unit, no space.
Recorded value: 0.54A
